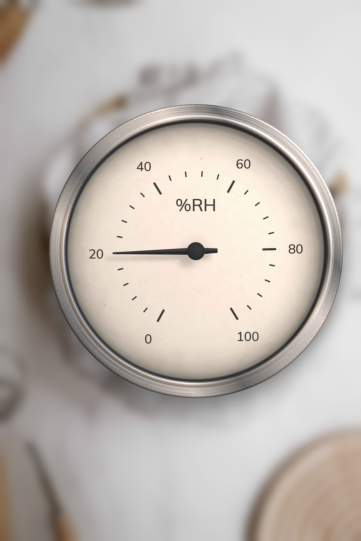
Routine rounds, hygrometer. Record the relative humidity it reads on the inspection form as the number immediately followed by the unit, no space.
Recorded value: 20%
